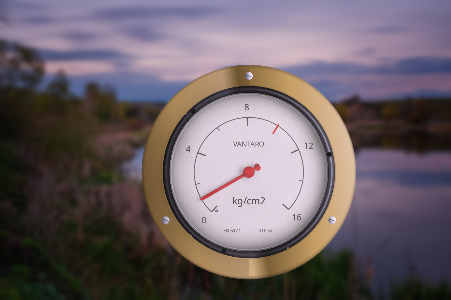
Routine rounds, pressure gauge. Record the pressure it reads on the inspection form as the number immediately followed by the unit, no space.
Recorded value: 1kg/cm²
